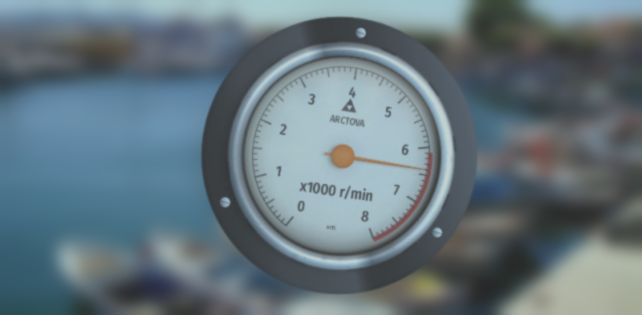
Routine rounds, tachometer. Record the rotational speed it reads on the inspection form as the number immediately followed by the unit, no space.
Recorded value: 6400rpm
